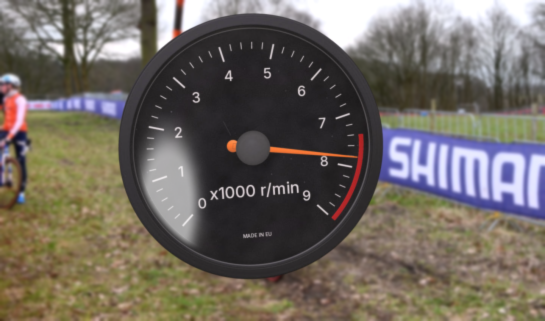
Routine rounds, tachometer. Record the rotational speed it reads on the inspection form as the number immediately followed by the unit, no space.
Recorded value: 7800rpm
